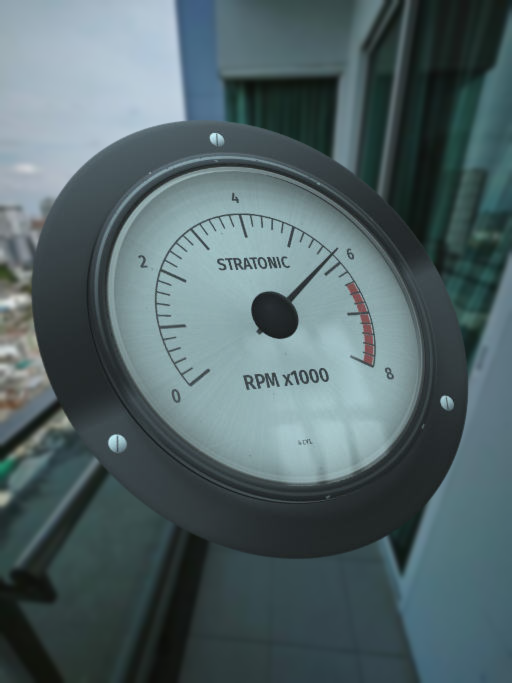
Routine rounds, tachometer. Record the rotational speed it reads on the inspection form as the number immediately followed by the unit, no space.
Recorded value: 5800rpm
